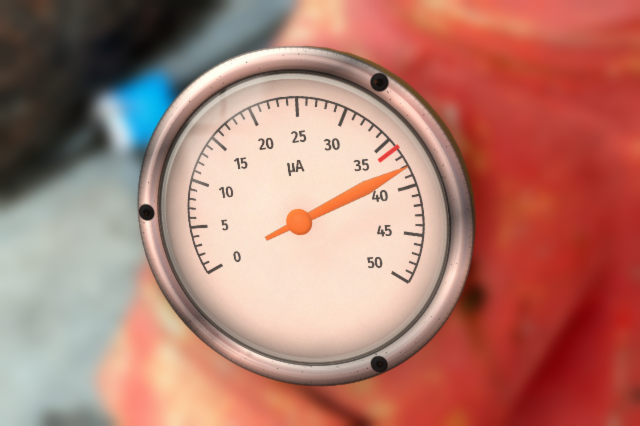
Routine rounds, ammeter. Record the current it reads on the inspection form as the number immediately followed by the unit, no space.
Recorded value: 38µA
